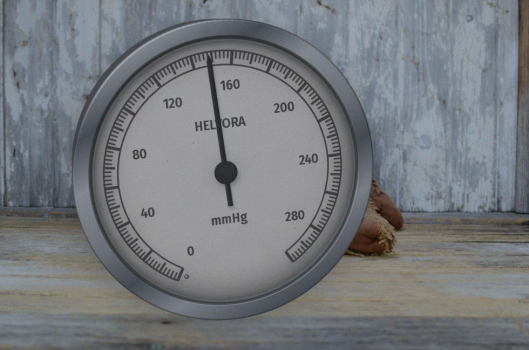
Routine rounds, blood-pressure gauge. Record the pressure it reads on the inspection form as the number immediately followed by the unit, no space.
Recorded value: 148mmHg
